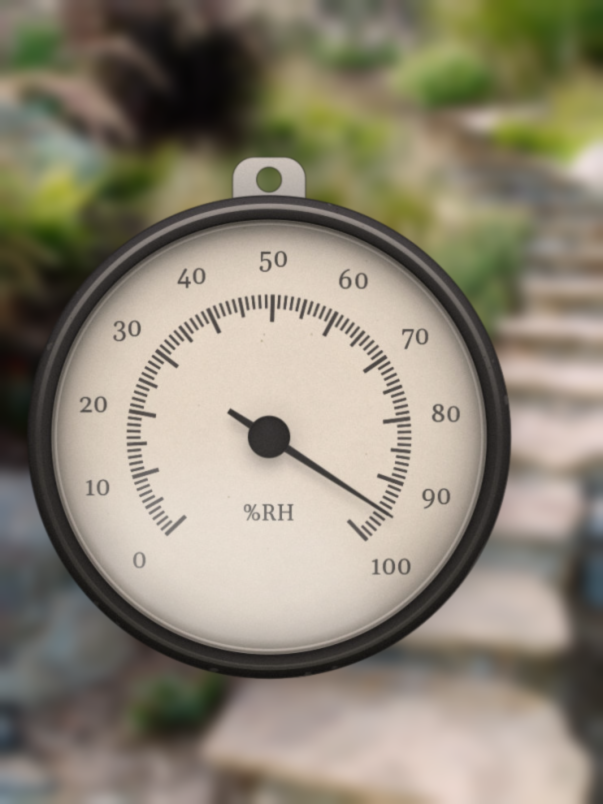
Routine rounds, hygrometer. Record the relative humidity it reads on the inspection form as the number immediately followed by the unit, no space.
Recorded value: 95%
